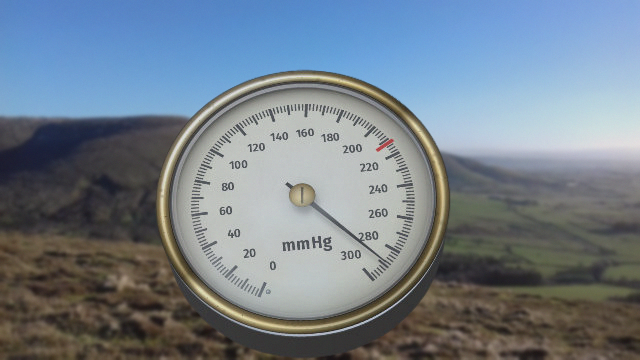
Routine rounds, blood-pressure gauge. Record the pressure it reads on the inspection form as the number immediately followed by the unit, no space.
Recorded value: 290mmHg
